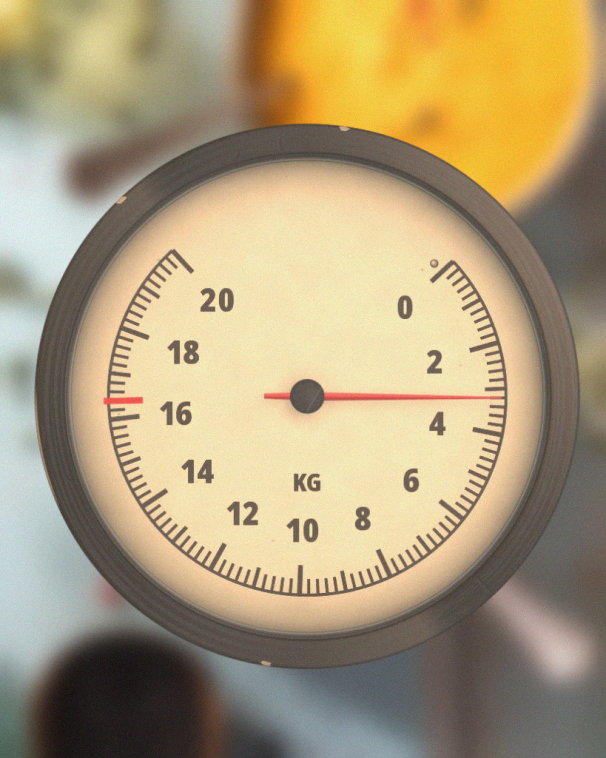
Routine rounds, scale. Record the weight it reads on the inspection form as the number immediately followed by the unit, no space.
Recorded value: 3.2kg
